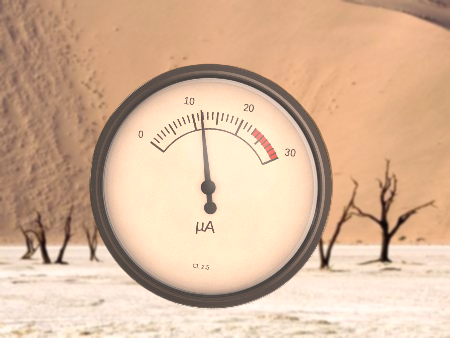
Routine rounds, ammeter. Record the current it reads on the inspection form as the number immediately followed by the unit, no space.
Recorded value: 12µA
